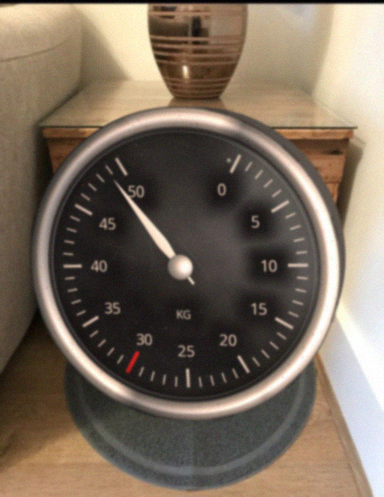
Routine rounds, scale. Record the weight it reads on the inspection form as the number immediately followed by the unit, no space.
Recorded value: 49kg
